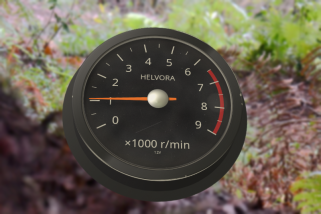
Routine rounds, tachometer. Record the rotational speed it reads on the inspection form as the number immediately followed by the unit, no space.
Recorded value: 1000rpm
